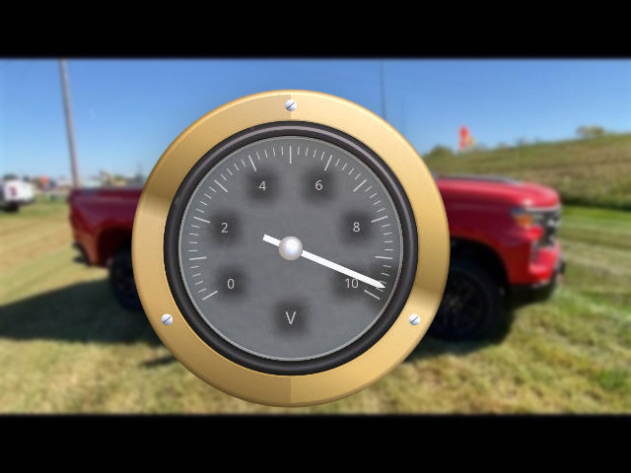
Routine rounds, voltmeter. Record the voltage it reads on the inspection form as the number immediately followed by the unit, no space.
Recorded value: 9.7V
